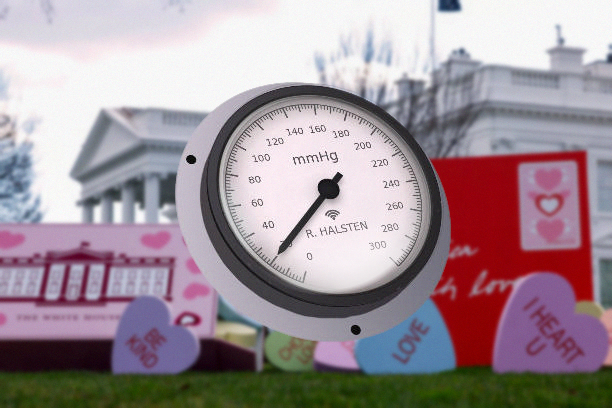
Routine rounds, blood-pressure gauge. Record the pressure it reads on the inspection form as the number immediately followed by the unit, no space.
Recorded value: 20mmHg
